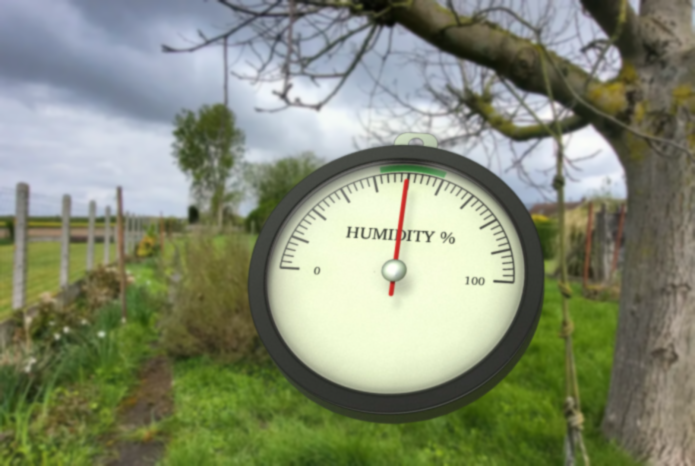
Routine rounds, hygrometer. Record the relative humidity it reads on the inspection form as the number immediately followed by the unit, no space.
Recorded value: 50%
